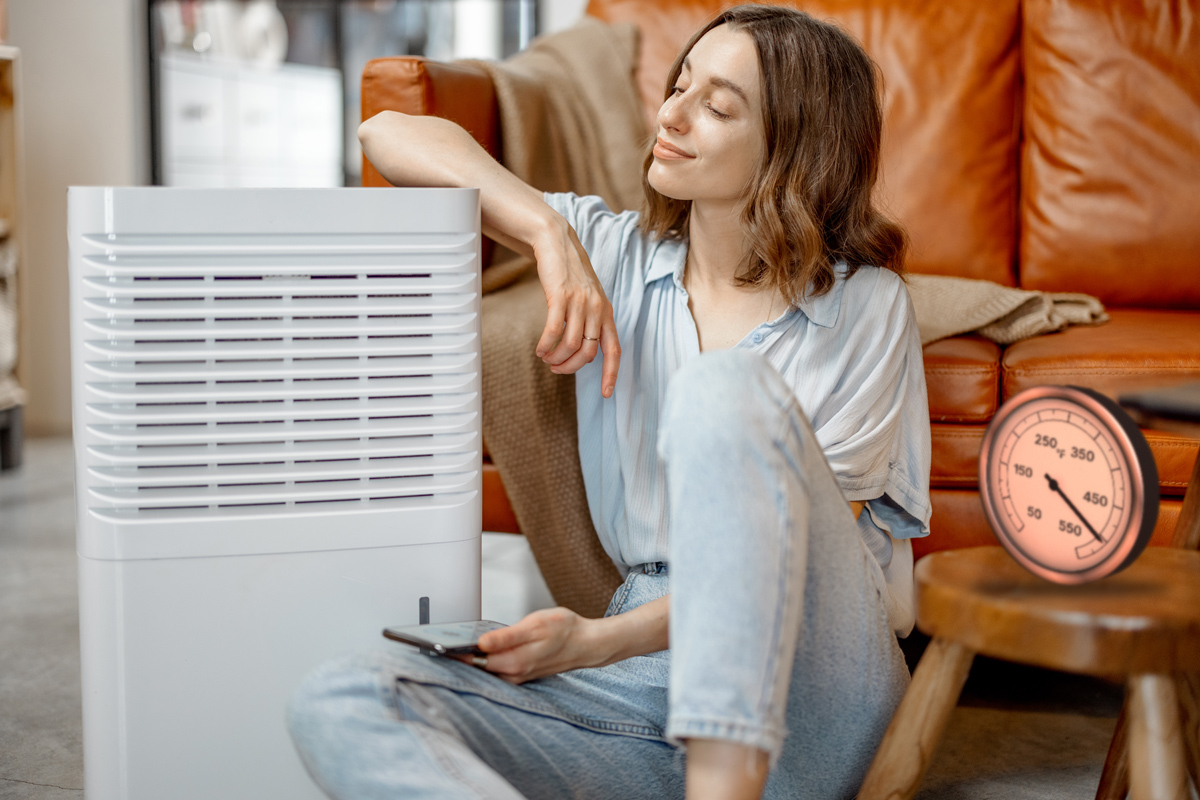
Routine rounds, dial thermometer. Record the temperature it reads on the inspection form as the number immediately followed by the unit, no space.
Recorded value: 500°F
